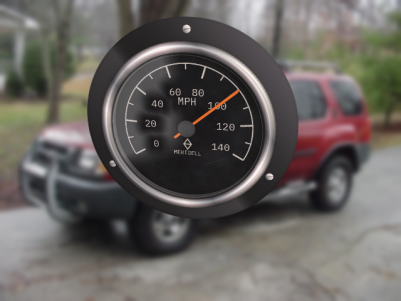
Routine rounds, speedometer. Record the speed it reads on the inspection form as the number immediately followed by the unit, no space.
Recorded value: 100mph
